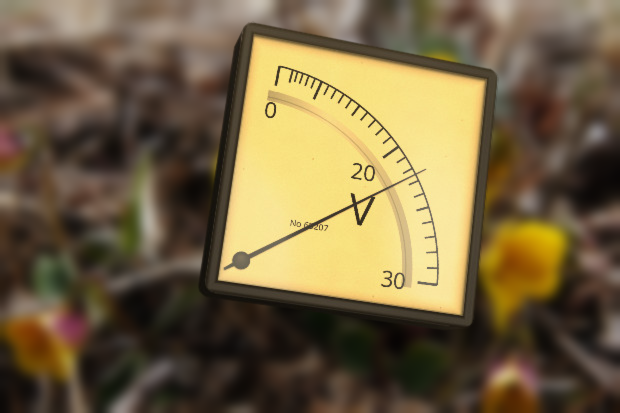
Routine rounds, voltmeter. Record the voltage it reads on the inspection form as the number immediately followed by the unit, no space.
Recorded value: 22.5V
